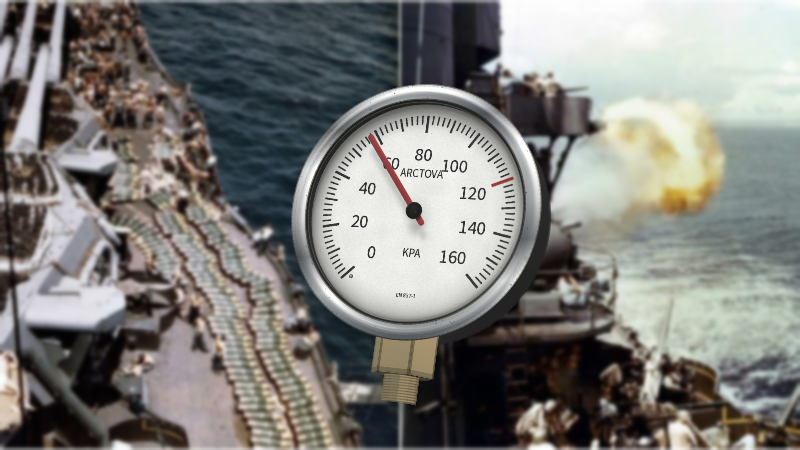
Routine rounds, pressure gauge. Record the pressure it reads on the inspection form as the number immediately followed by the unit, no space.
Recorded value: 58kPa
